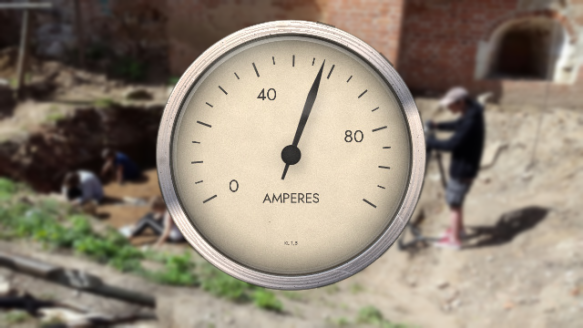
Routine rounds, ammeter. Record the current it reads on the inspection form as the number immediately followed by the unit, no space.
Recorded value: 57.5A
